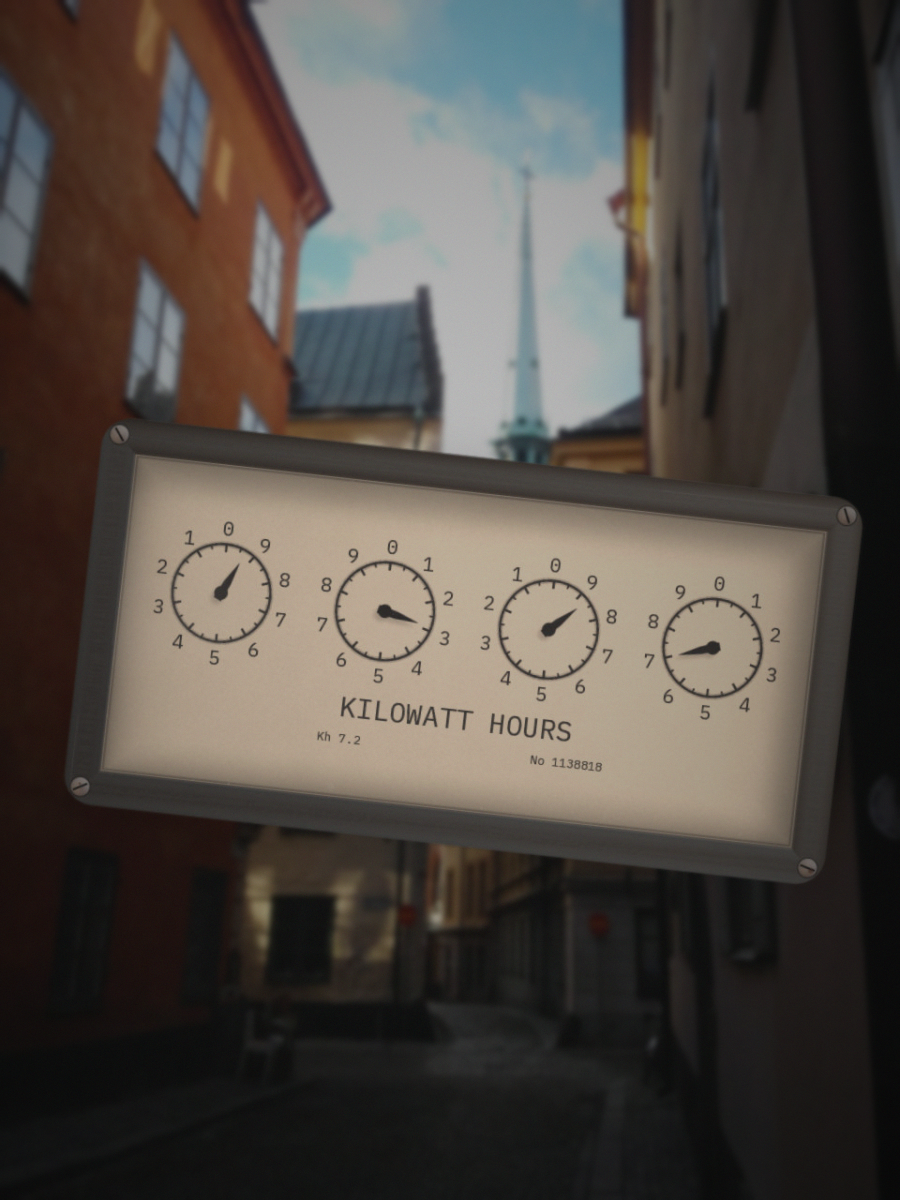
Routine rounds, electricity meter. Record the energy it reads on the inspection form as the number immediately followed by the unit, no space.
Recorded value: 9287kWh
